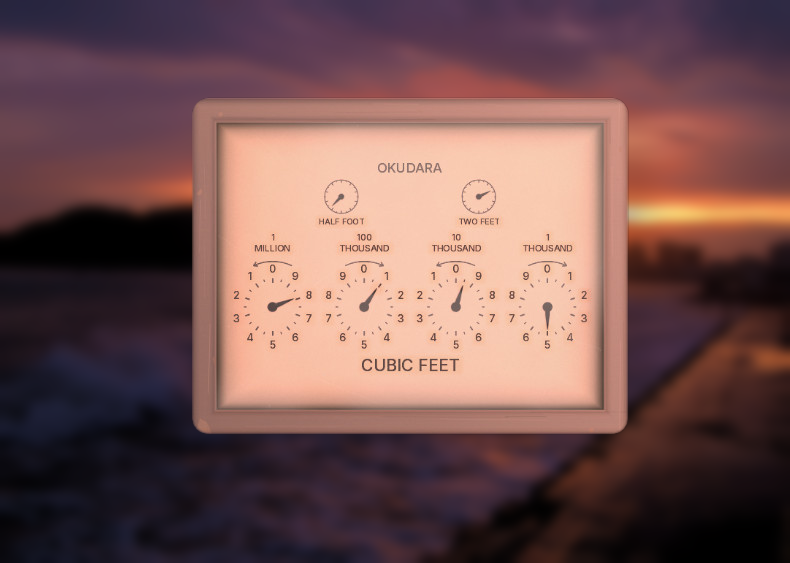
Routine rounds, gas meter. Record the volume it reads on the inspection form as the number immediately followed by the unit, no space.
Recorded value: 809500ft³
